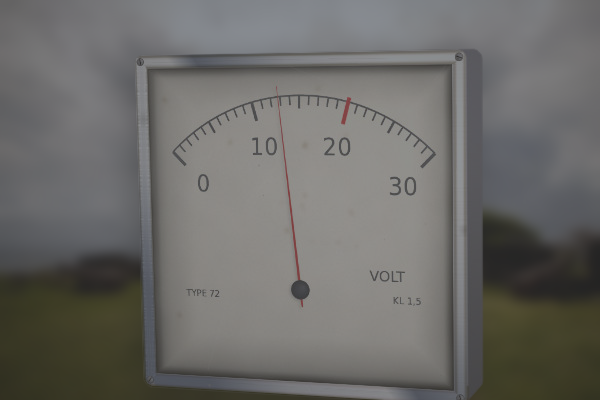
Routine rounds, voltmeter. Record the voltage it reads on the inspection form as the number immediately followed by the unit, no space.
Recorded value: 13V
